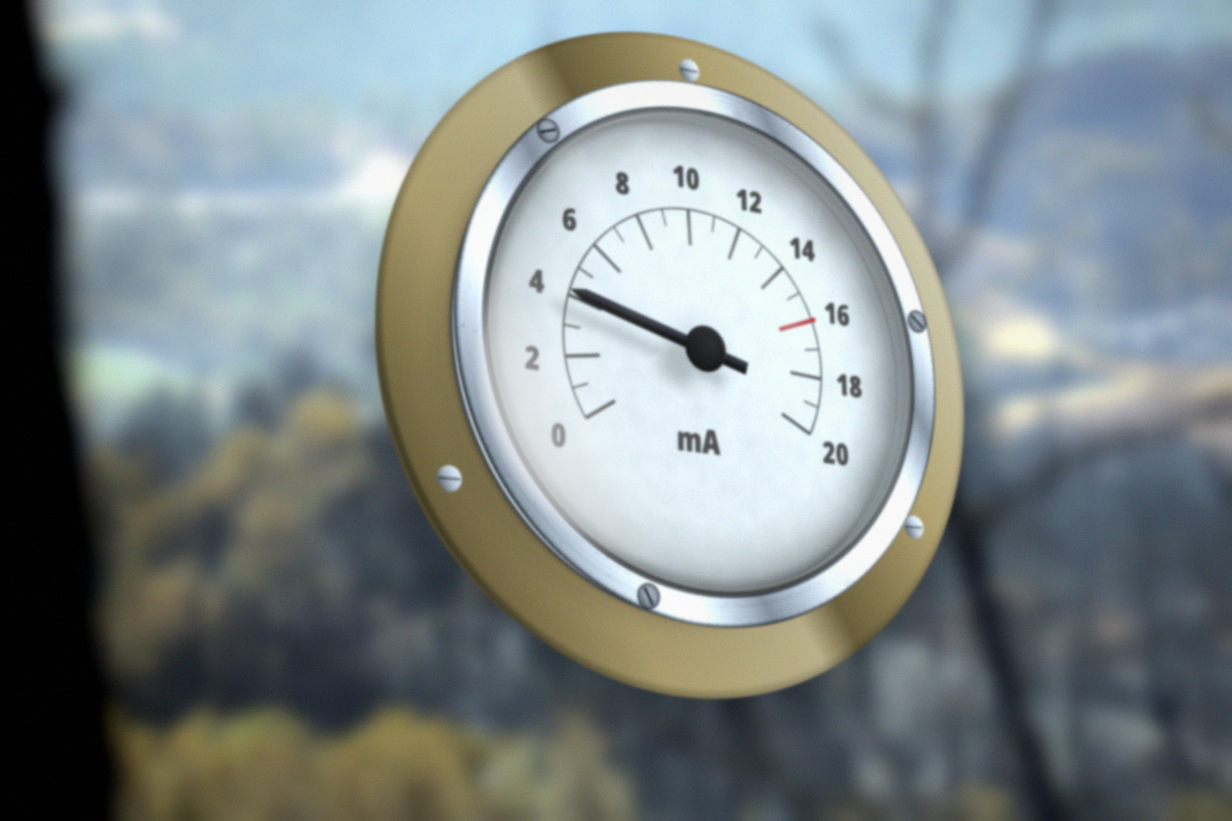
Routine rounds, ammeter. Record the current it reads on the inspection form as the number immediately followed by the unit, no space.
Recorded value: 4mA
